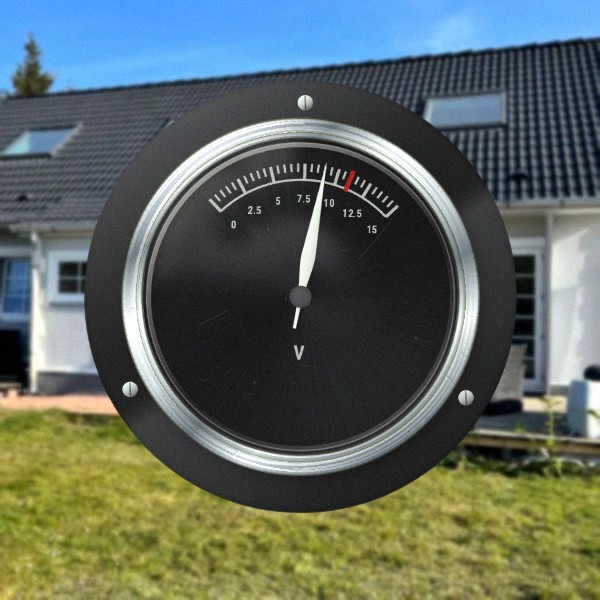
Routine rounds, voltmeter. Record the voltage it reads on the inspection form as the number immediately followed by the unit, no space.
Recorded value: 9V
